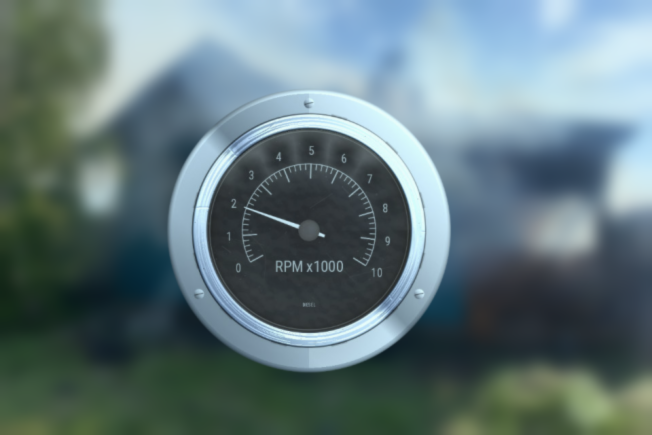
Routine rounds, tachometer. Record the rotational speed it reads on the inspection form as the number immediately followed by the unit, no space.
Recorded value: 2000rpm
